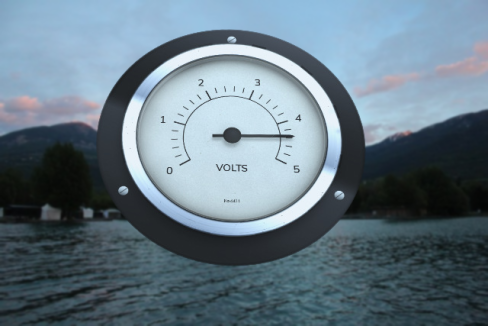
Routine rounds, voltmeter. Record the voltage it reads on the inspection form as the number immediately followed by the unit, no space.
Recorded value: 4.4V
